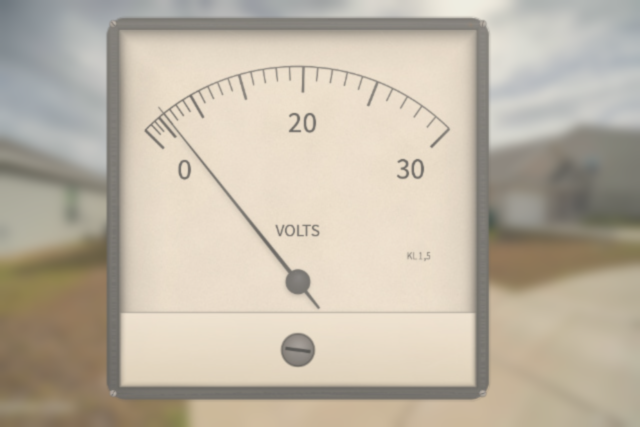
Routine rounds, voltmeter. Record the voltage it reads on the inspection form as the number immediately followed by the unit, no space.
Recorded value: 6V
